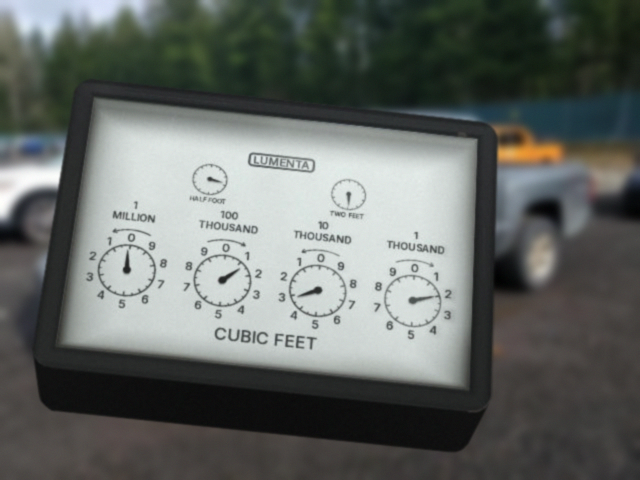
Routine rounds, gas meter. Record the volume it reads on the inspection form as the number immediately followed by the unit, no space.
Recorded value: 13200ft³
